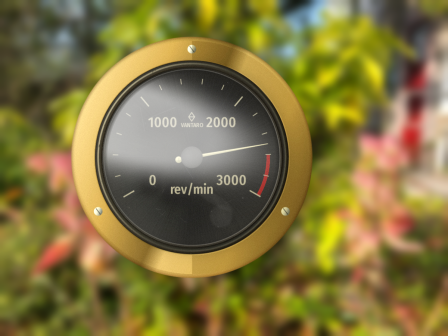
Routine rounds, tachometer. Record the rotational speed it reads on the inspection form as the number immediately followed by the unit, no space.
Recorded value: 2500rpm
